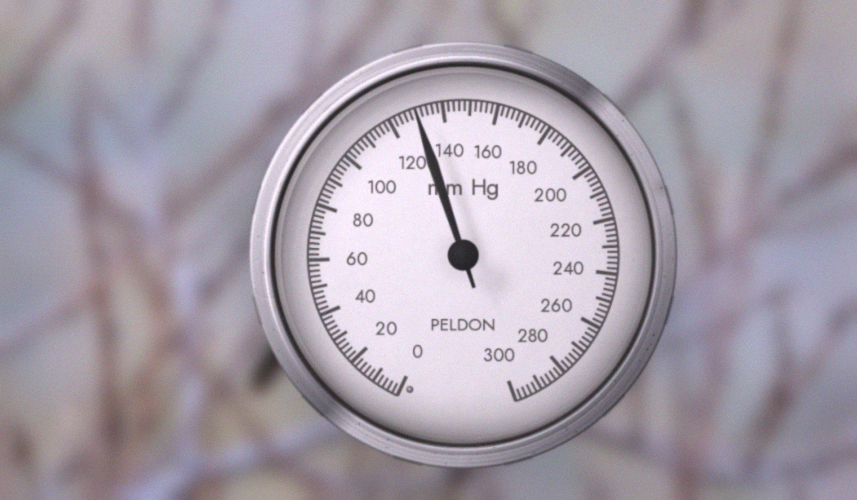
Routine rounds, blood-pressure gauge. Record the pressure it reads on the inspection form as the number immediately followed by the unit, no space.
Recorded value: 130mmHg
